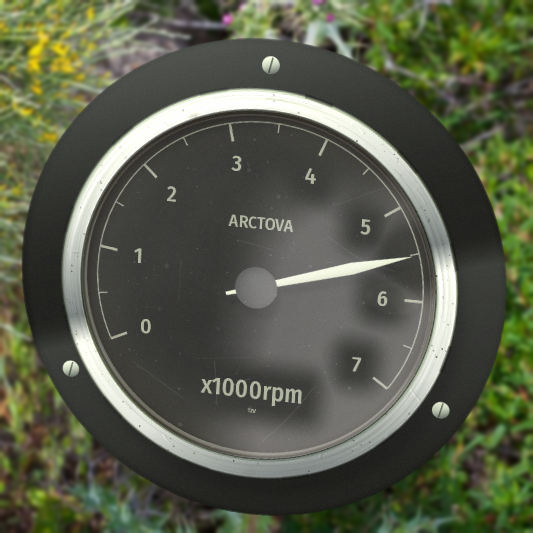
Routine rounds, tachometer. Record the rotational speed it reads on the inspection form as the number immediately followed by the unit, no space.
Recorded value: 5500rpm
